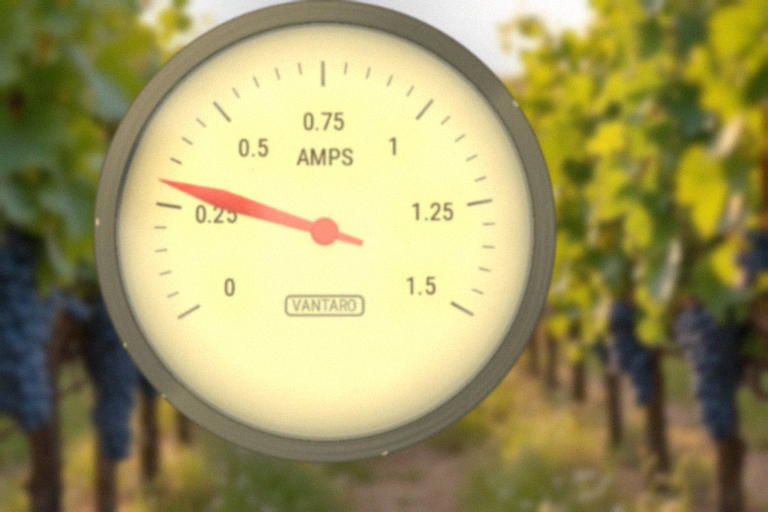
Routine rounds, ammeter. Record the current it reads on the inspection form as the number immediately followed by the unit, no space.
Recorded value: 0.3A
